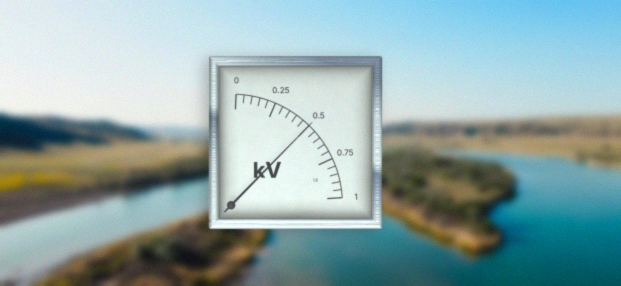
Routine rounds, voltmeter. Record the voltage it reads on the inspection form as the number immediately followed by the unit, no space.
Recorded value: 0.5kV
